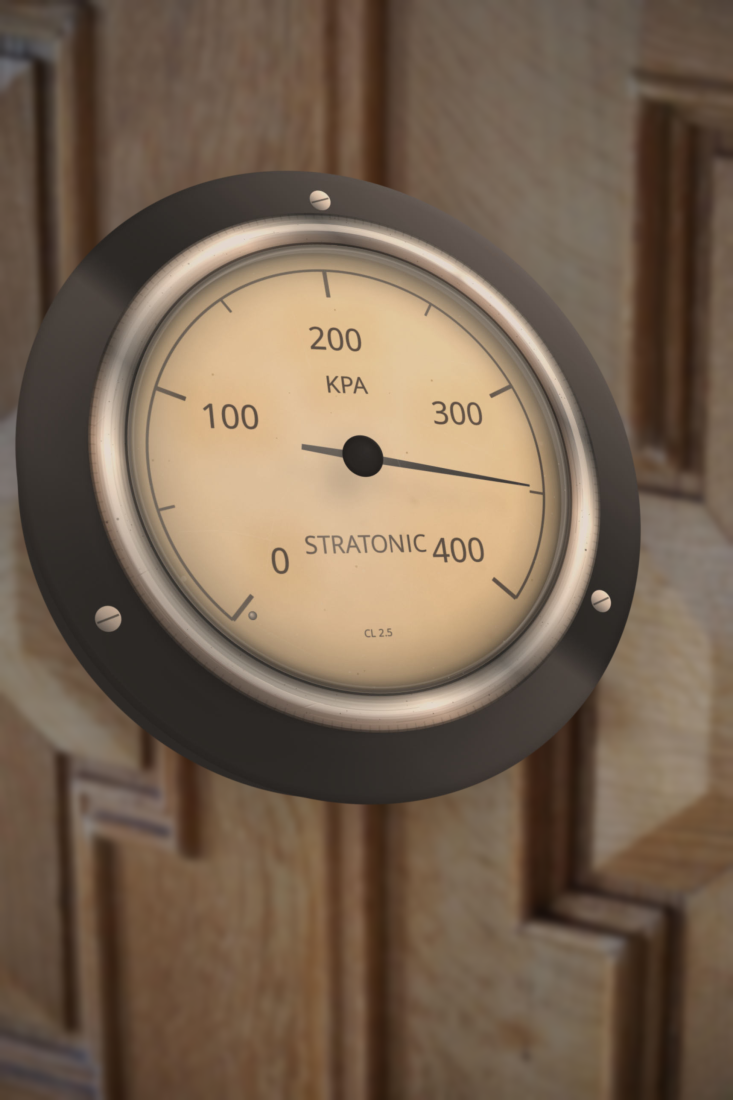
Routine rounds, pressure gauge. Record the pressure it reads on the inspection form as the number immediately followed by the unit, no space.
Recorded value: 350kPa
